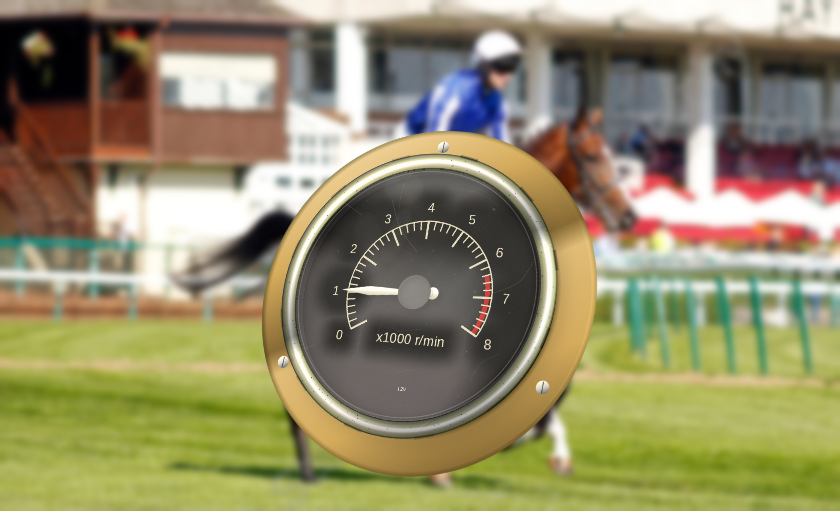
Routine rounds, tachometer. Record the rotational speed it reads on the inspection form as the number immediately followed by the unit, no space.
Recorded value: 1000rpm
